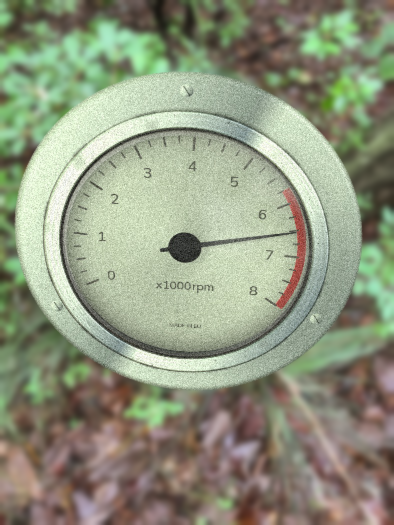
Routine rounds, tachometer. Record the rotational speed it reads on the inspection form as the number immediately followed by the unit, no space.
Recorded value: 6500rpm
